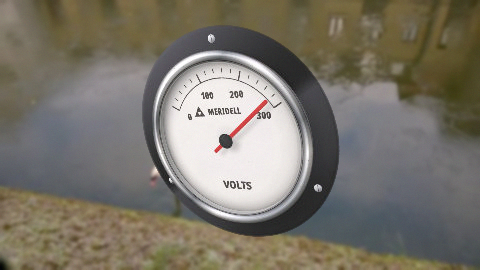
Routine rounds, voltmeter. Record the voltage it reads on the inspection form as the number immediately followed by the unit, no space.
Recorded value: 280V
